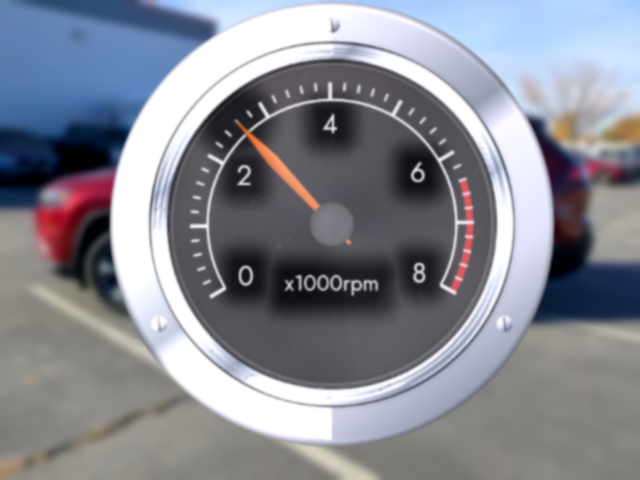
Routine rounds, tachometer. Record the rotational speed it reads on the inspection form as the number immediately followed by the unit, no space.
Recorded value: 2600rpm
